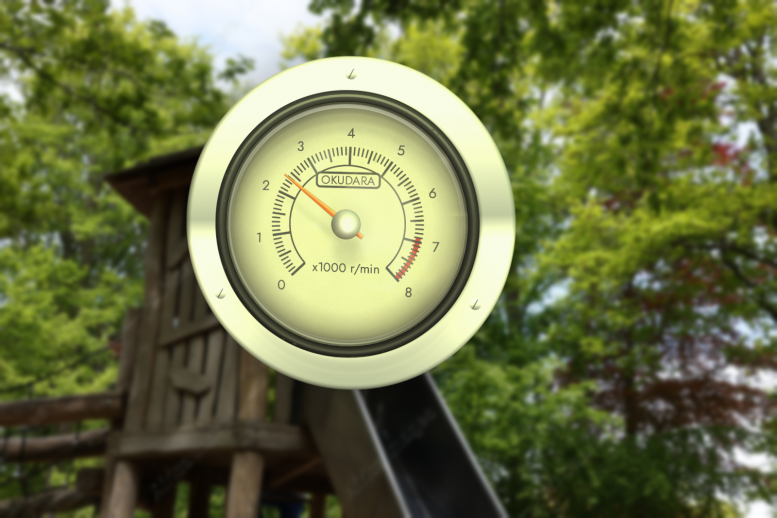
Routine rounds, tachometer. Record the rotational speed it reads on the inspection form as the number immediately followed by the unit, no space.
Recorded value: 2400rpm
